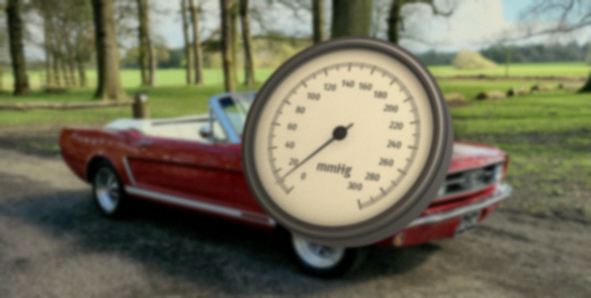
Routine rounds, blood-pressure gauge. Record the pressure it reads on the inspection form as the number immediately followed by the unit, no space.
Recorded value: 10mmHg
